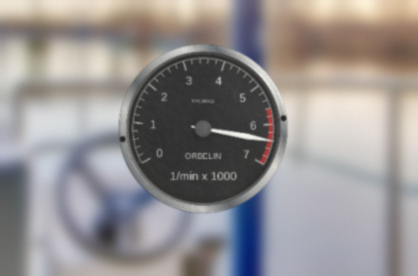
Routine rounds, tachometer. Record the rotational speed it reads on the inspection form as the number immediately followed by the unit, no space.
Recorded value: 6400rpm
